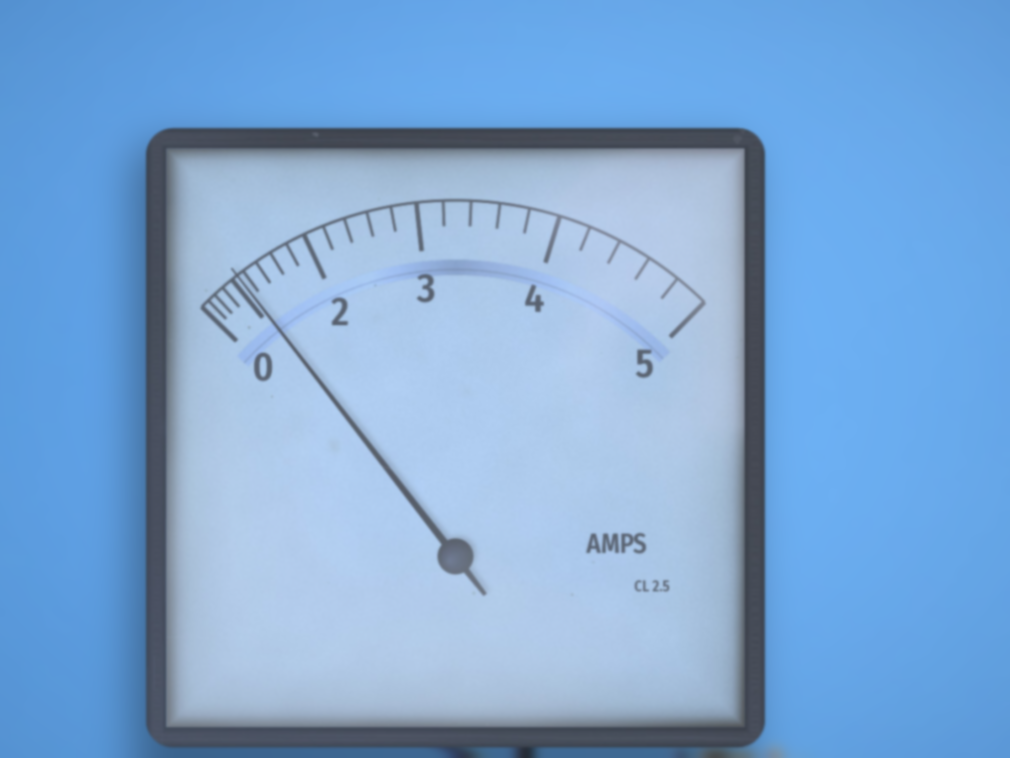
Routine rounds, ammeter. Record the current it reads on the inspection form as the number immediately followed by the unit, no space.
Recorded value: 1.1A
